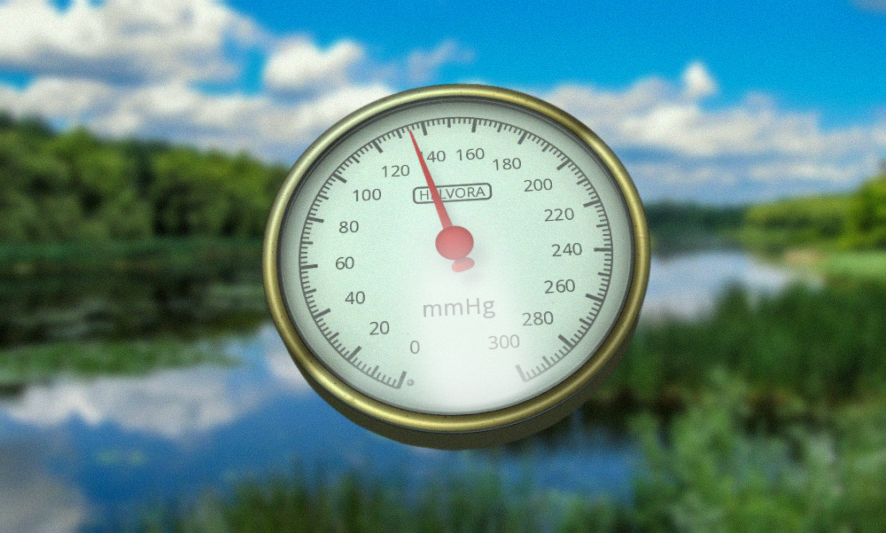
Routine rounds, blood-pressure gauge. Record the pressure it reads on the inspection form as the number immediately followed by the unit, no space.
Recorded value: 134mmHg
